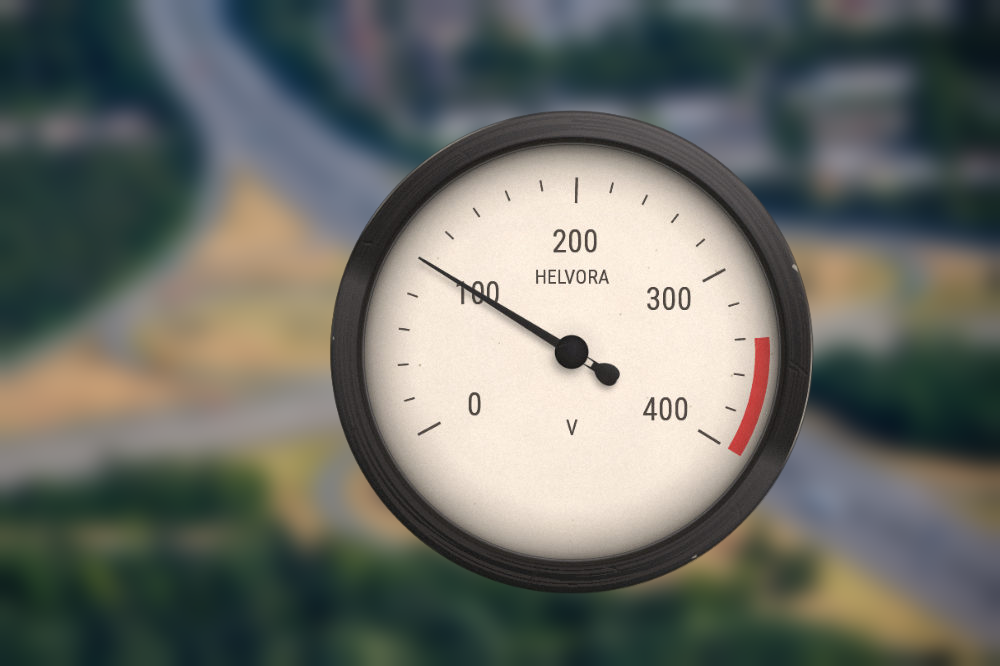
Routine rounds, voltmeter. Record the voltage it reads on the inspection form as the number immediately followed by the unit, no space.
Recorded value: 100V
